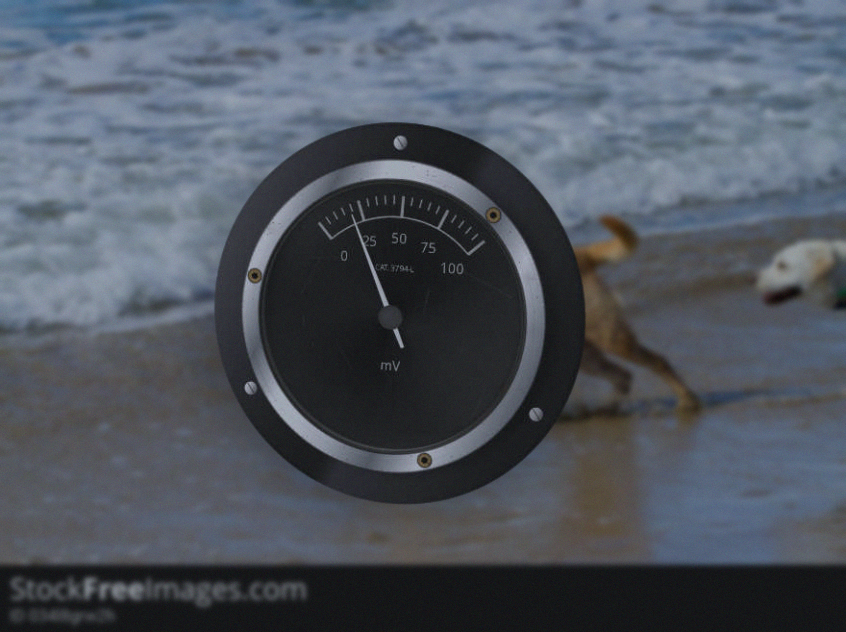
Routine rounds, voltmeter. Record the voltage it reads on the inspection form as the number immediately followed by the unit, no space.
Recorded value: 20mV
